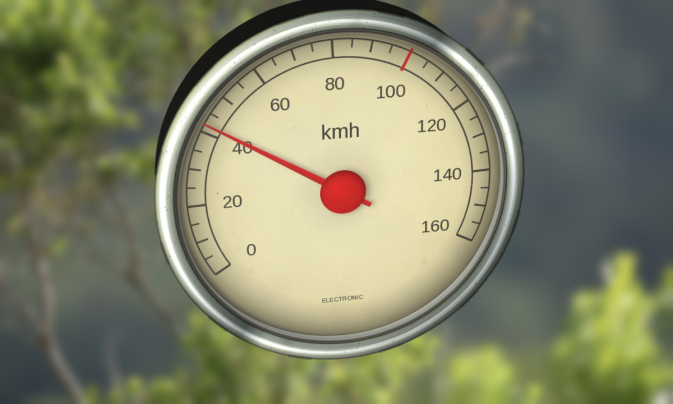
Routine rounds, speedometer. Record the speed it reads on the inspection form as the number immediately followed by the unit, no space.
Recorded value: 42.5km/h
